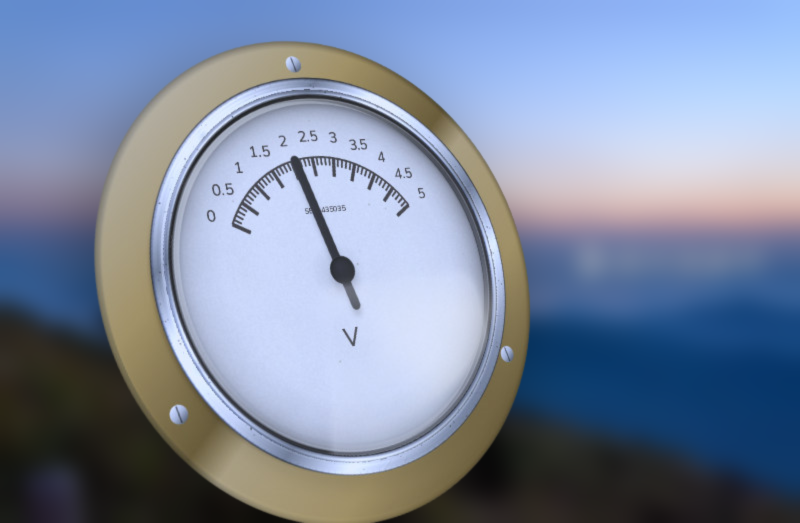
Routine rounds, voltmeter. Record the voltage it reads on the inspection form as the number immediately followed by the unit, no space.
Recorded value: 2V
